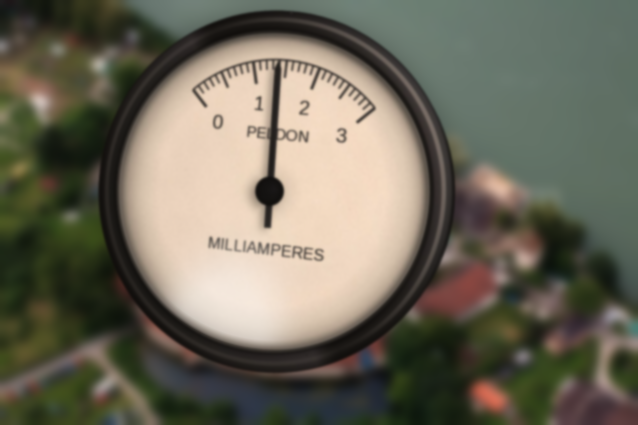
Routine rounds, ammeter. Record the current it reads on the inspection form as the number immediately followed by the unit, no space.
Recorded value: 1.4mA
